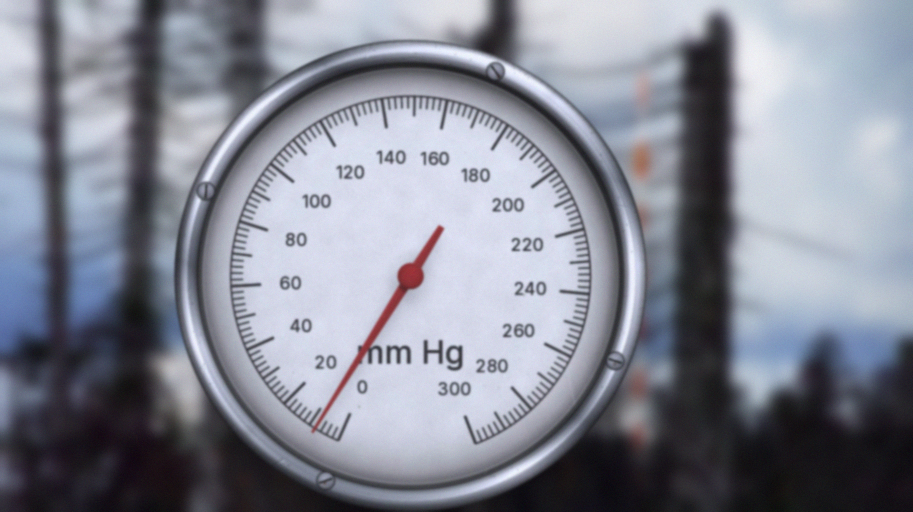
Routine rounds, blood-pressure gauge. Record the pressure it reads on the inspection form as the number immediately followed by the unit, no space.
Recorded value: 8mmHg
